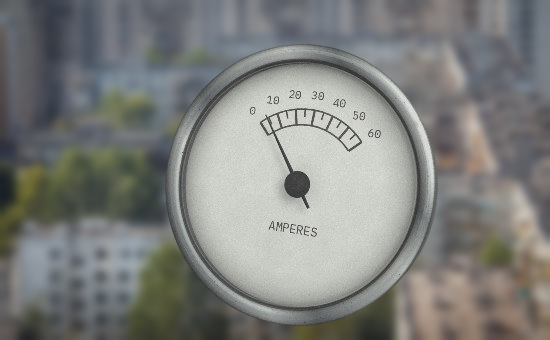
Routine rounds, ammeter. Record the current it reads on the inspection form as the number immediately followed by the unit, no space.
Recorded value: 5A
